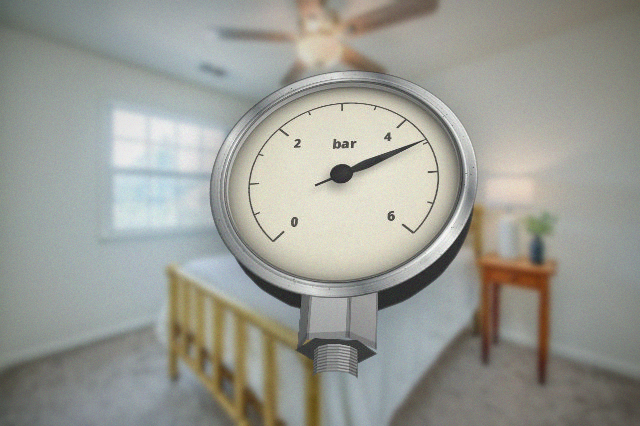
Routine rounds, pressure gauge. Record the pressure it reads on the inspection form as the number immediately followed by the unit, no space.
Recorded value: 4.5bar
